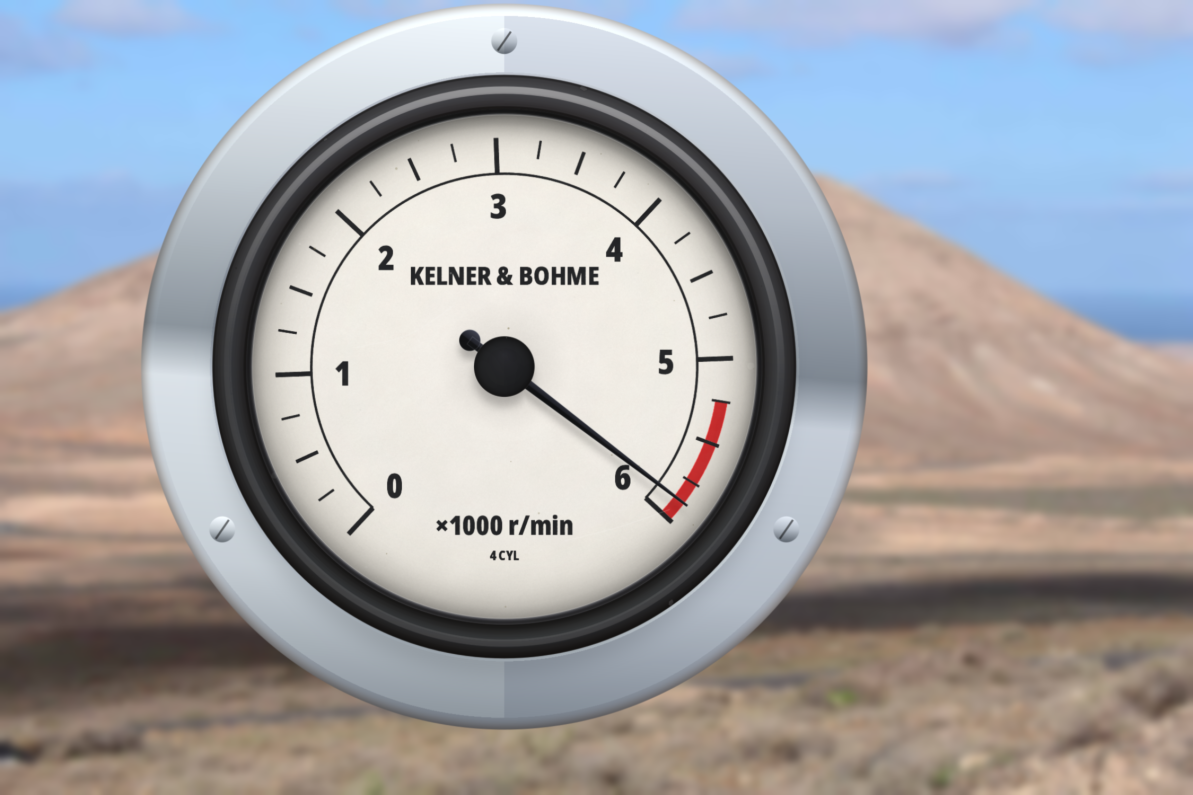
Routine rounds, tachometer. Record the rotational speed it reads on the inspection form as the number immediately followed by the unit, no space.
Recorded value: 5875rpm
